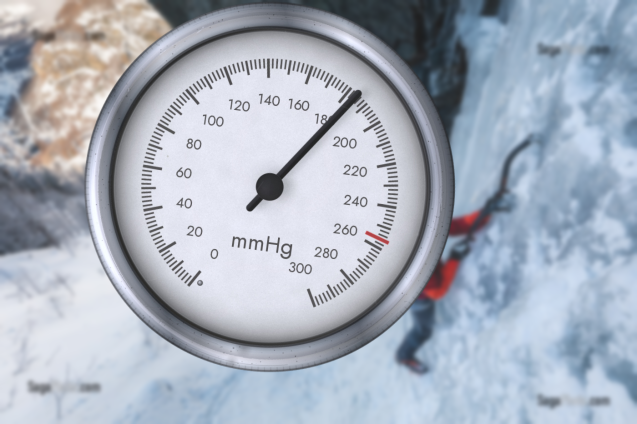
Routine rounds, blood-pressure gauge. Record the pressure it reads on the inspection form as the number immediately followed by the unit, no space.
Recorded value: 184mmHg
